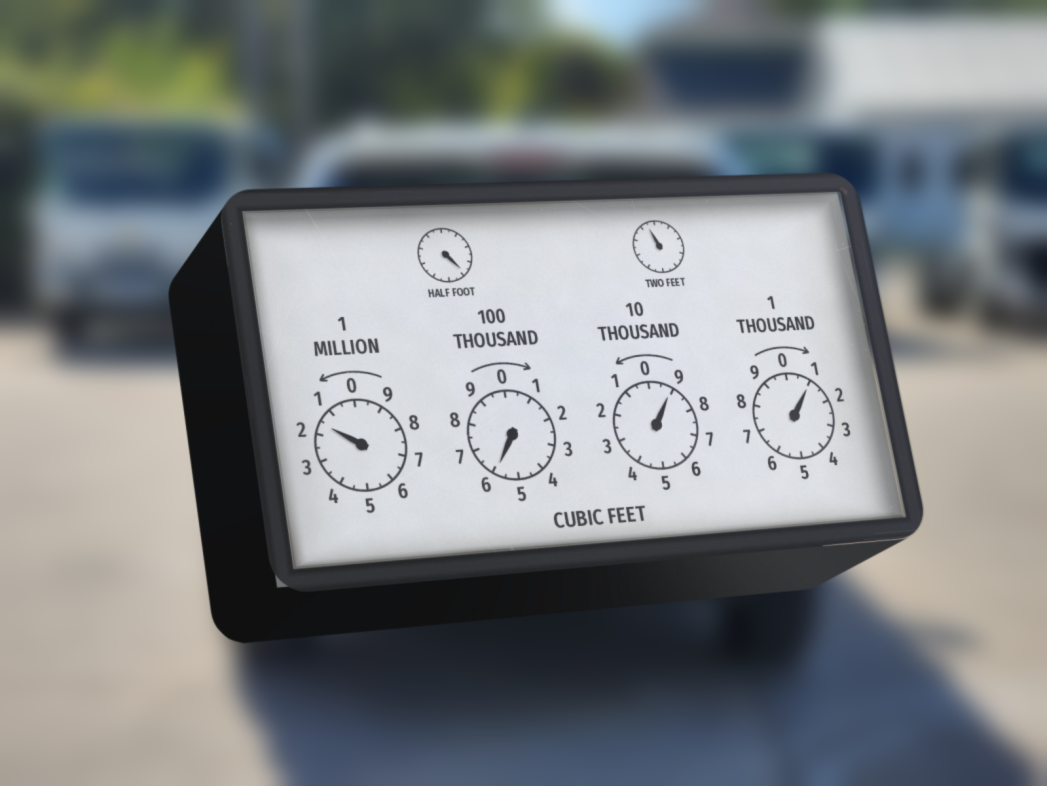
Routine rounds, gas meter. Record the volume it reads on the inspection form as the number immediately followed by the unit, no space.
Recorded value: 159100ft³
